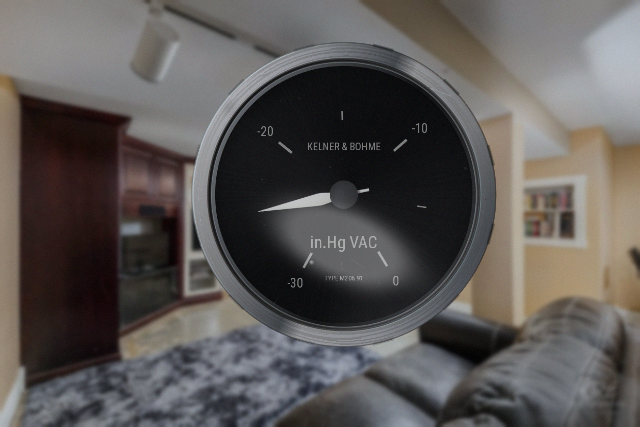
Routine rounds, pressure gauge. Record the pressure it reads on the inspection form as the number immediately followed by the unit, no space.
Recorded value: -25inHg
